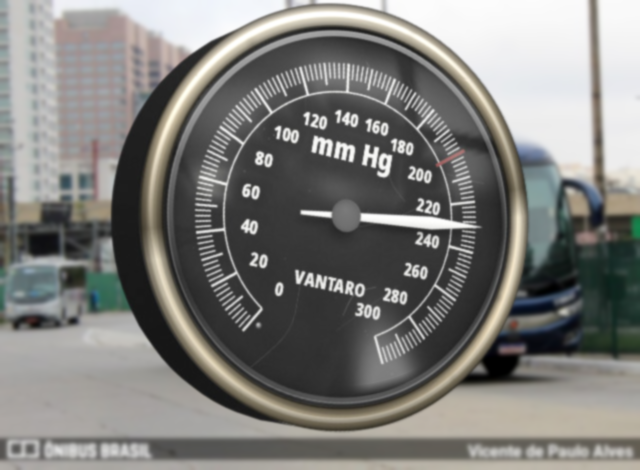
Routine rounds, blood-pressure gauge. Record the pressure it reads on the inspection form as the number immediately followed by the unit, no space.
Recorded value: 230mmHg
